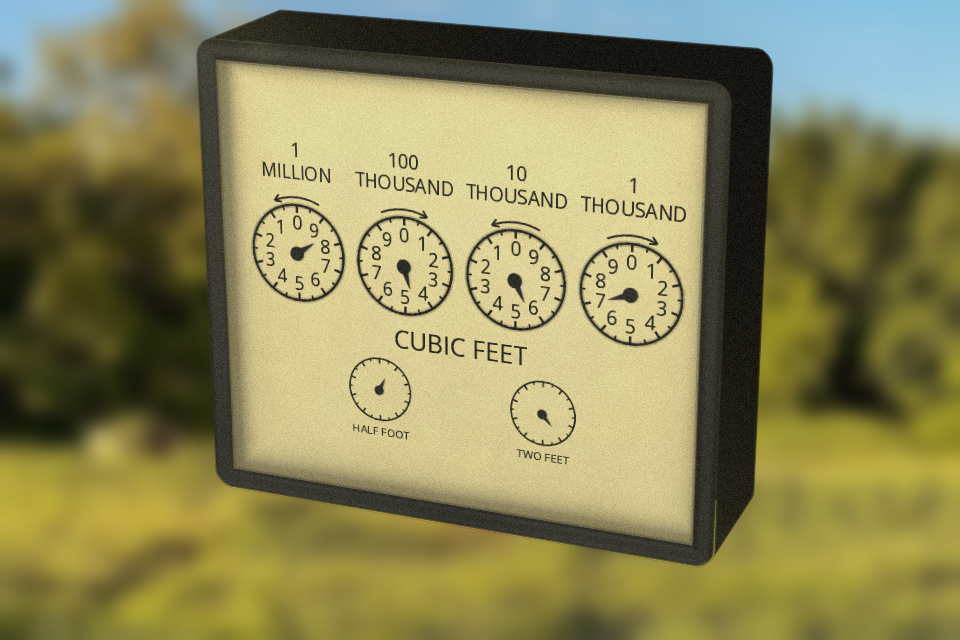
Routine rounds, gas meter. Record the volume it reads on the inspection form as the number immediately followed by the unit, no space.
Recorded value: 845700ft³
